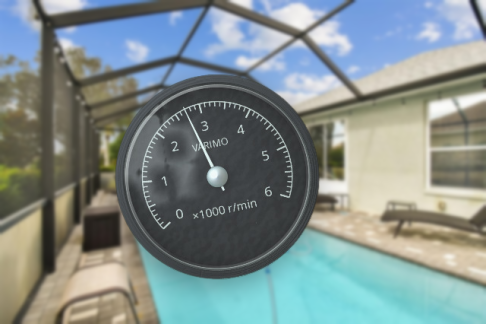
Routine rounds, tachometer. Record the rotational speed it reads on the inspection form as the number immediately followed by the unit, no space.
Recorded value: 2700rpm
